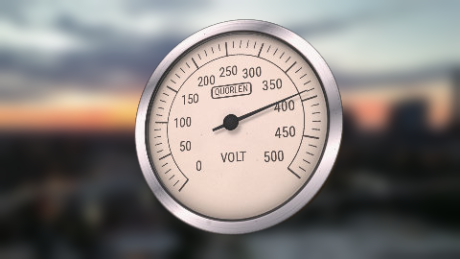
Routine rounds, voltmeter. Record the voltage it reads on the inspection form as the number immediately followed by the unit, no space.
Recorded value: 390V
